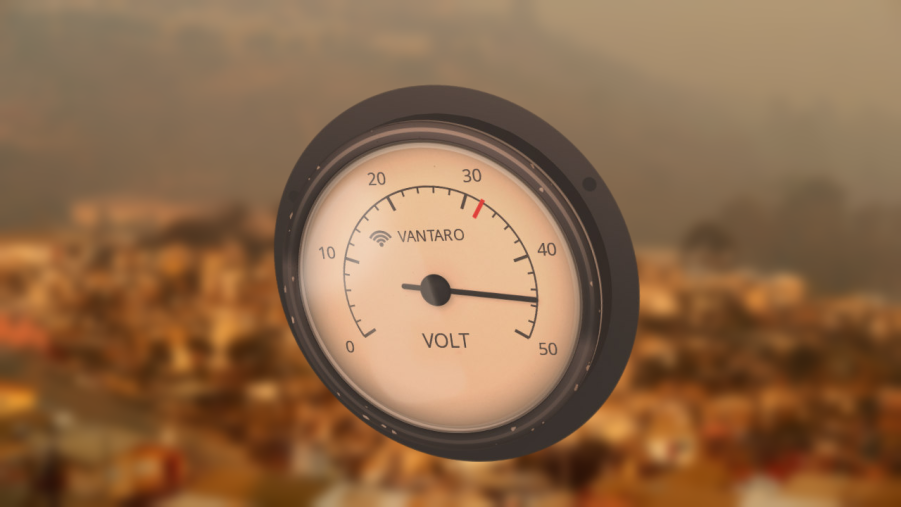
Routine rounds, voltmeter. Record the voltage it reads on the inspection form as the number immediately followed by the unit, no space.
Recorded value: 45V
